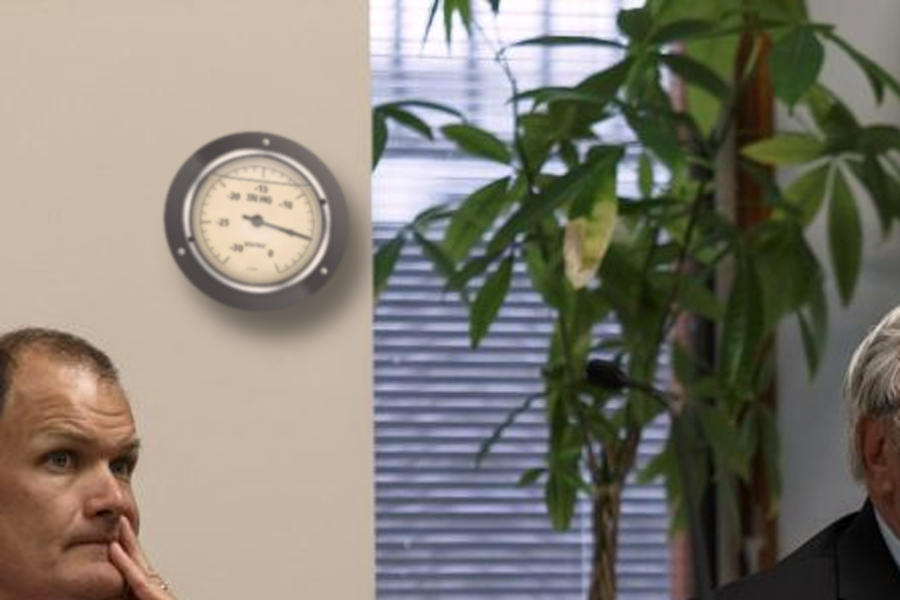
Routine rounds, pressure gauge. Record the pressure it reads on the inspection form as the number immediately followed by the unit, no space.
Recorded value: -5inHg
